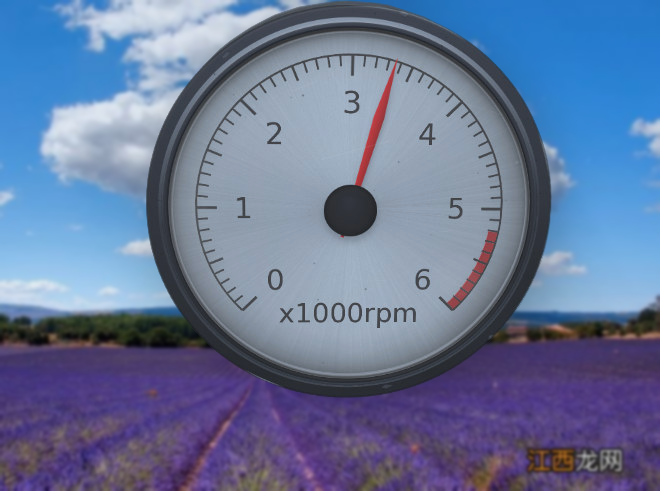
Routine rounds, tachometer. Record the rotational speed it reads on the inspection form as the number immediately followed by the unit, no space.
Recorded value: 3350rpm
